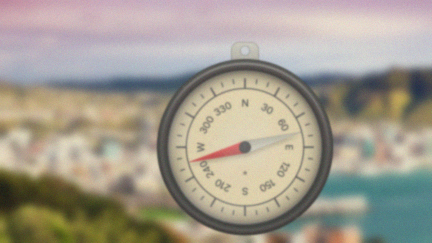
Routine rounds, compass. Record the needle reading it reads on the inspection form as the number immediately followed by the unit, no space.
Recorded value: 255°
